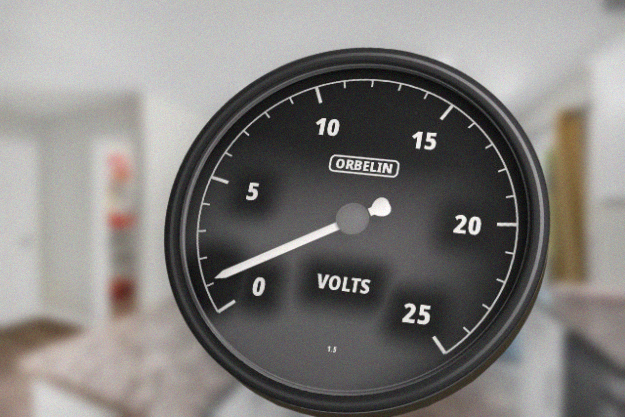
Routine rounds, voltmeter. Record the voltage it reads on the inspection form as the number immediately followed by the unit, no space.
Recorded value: 1V
